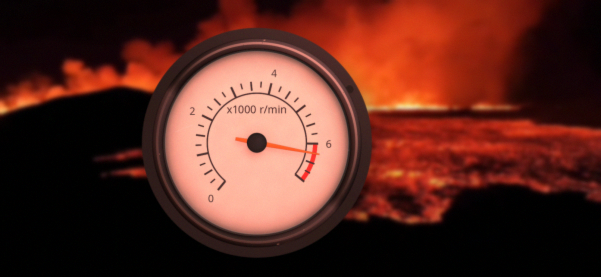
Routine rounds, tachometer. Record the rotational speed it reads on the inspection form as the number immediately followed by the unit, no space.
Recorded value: 6250rpm
